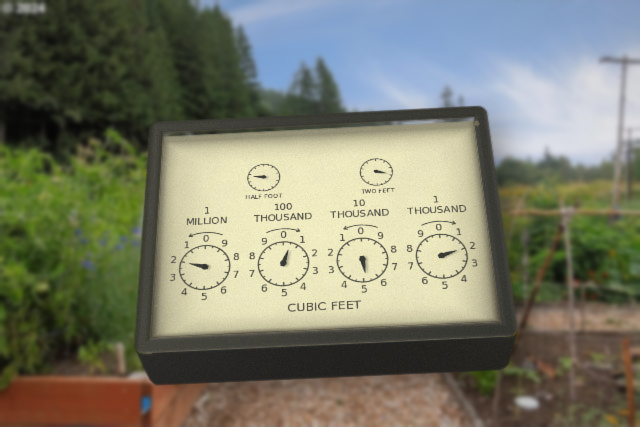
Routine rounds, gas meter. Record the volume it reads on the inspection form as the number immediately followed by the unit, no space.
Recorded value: 205200ft³
